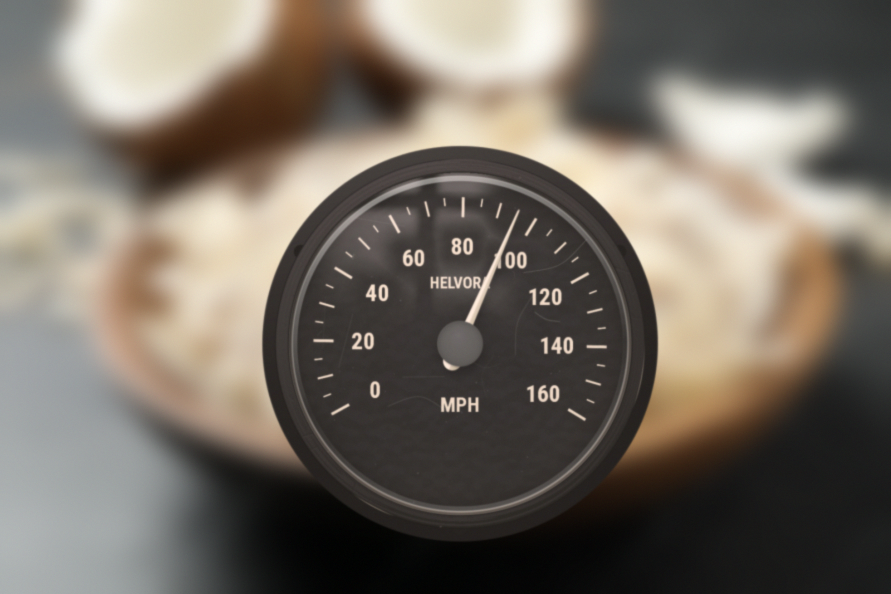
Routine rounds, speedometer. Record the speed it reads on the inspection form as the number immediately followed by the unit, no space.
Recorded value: 95mph
